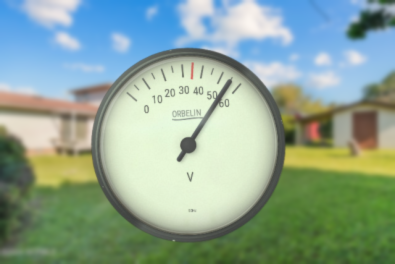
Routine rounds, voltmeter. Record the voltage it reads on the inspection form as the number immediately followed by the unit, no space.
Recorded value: 55V
